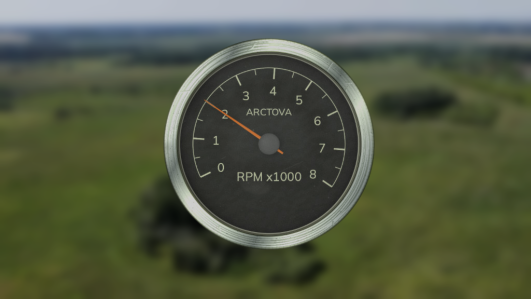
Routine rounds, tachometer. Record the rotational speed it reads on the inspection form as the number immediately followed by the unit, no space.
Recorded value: 2000rpm
